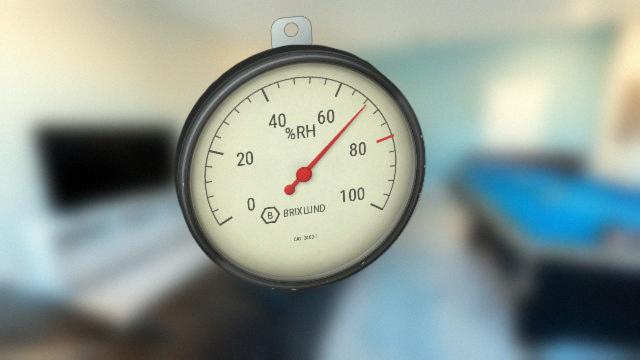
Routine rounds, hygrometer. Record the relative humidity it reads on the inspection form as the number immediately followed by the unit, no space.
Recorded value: 68%
